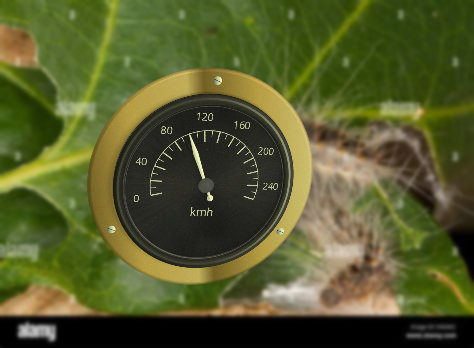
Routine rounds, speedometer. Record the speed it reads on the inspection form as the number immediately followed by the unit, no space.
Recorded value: 100km/h
